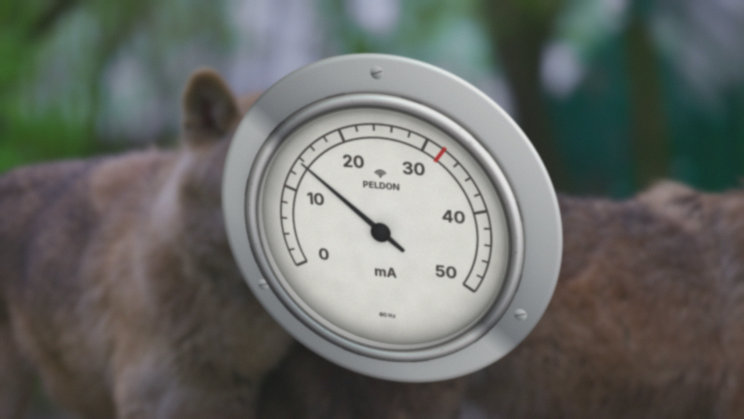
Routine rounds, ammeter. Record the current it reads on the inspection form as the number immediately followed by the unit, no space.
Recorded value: 14mA
